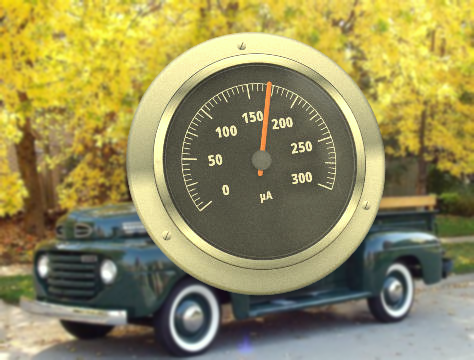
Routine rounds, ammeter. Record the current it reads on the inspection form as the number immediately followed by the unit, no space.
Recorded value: 170µA
